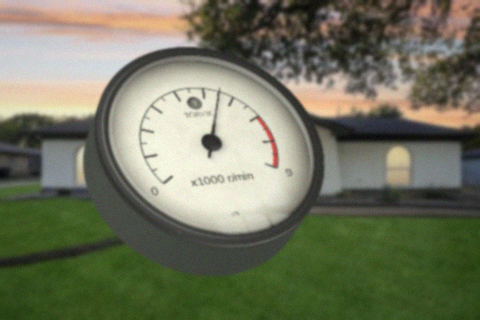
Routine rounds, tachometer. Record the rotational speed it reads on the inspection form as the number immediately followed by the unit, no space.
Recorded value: 5500rpm
